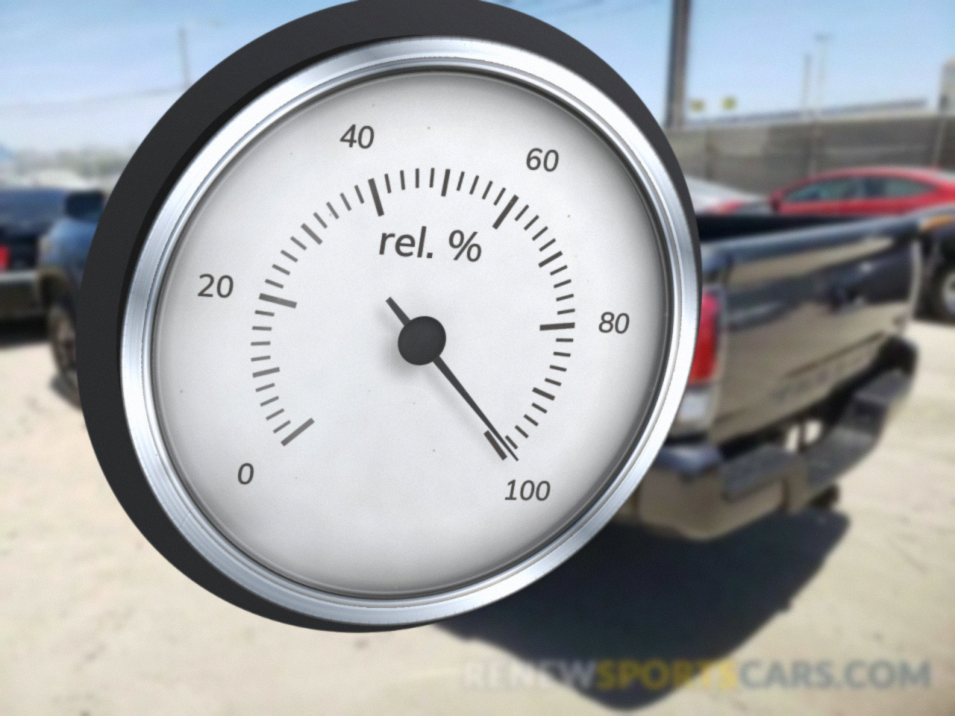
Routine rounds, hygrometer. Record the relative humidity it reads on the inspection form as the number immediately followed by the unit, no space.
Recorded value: 99%
